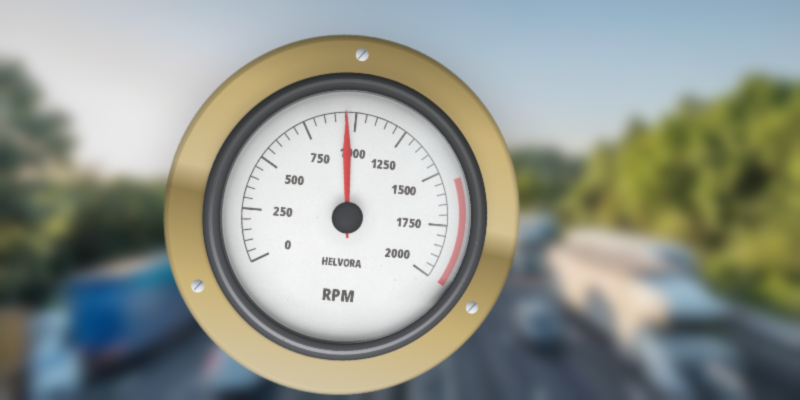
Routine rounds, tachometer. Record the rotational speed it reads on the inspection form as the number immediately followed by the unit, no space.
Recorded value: 950rpm
